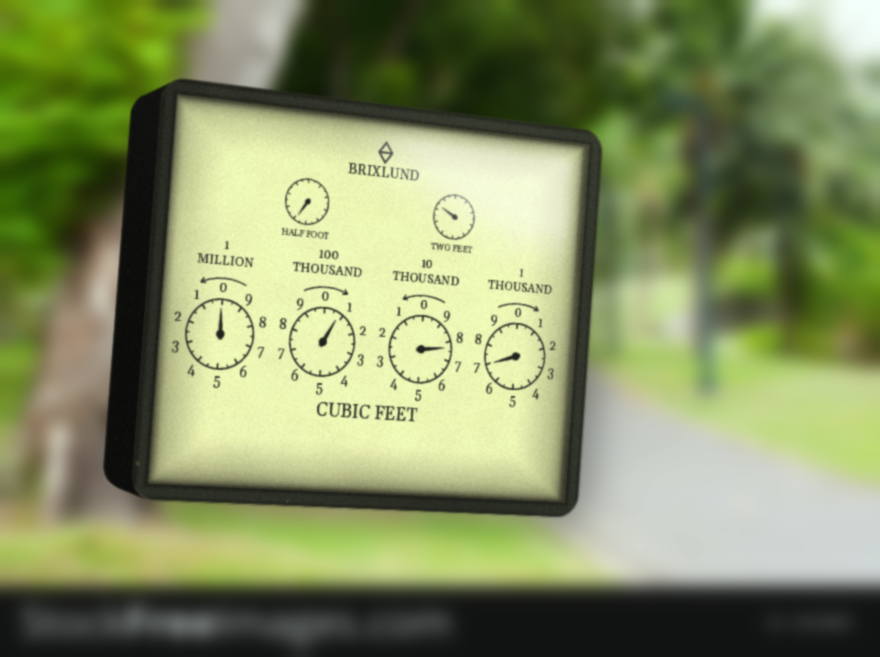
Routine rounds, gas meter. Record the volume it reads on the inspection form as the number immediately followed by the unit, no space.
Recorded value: 7700ft³
